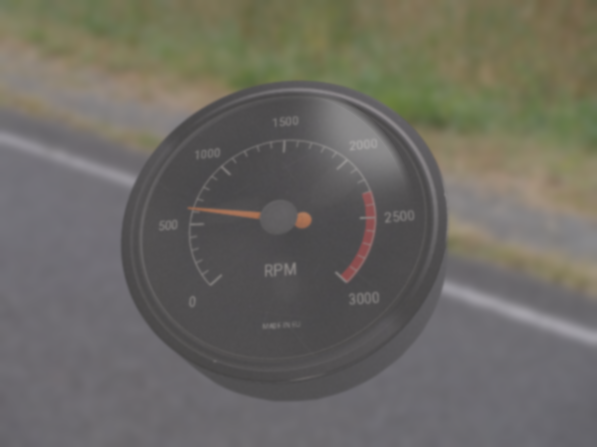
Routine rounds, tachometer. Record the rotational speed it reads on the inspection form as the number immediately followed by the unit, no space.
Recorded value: 600rpm
